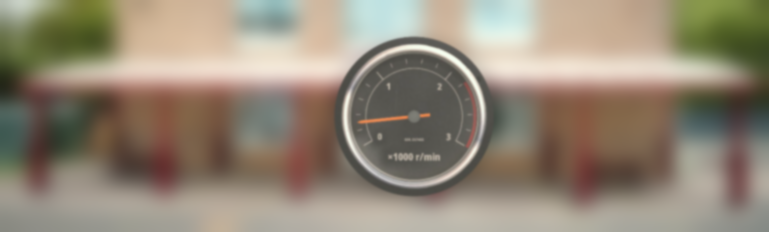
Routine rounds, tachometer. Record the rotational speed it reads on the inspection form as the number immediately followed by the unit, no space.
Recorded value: 300rpm
